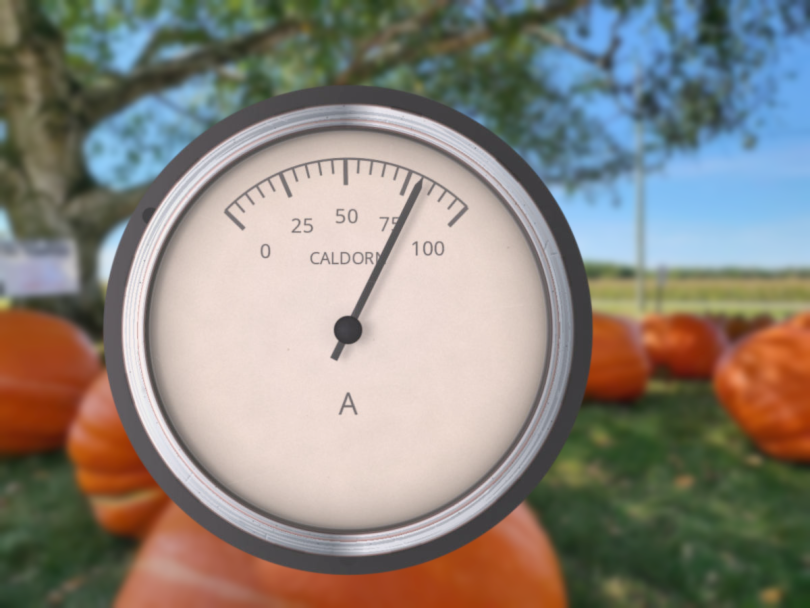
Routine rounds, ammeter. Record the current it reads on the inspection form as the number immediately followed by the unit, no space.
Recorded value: 80A
